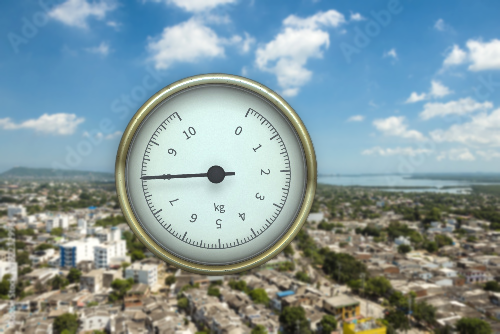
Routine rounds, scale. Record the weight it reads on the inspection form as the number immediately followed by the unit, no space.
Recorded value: 8kg
